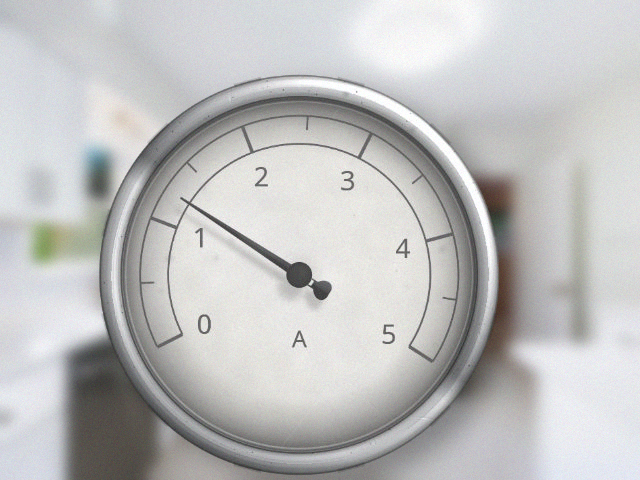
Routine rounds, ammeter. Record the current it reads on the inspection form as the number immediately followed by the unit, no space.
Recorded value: 1.25A
